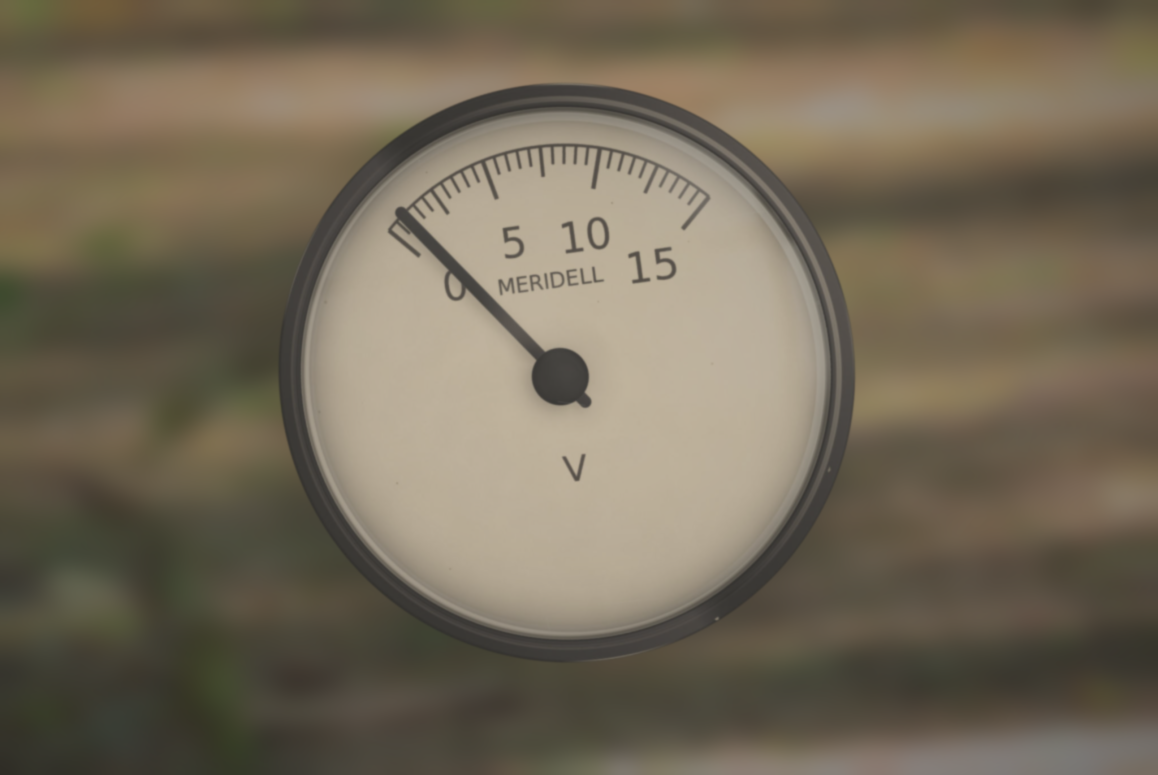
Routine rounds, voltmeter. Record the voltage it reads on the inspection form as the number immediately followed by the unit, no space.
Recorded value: 1V
